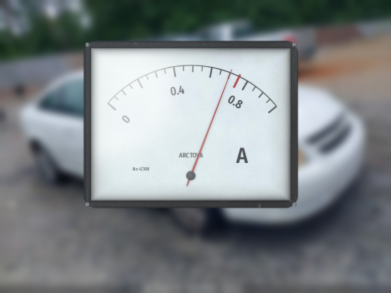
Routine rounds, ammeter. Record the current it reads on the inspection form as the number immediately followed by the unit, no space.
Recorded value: 0.7A
